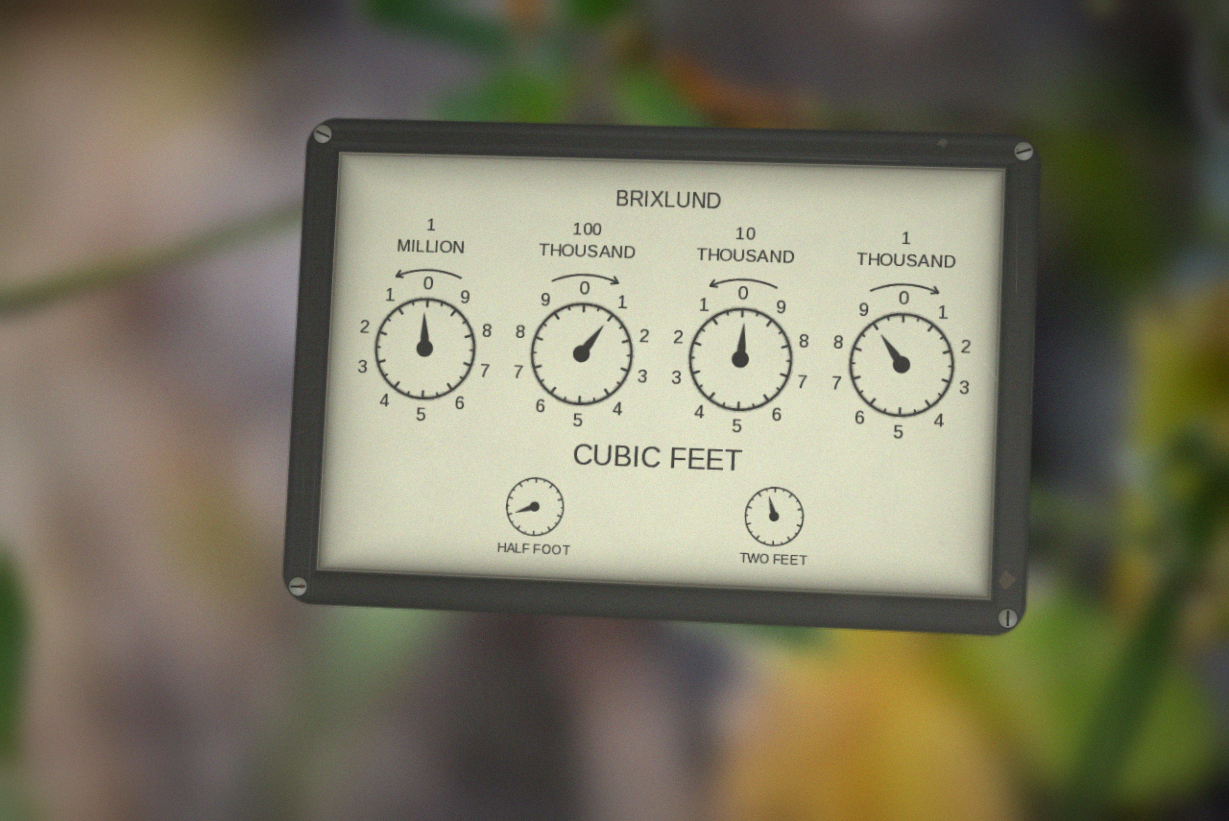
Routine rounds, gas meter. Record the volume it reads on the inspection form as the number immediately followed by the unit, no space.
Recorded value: 9900ft³
